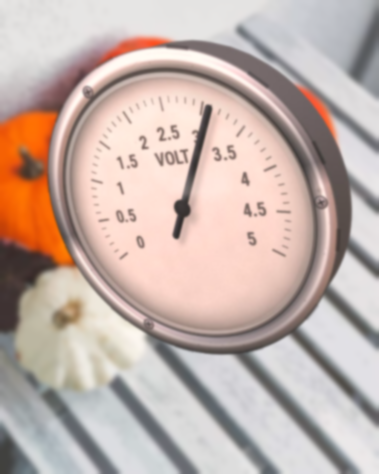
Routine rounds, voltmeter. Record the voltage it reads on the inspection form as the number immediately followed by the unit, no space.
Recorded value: 3.1V
